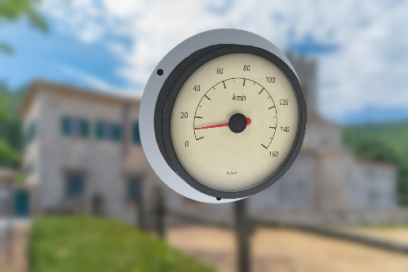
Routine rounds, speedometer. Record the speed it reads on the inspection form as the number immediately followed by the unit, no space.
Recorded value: 10km/h
